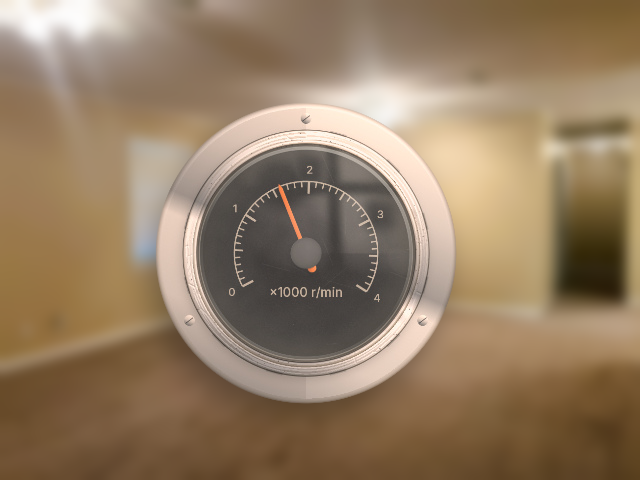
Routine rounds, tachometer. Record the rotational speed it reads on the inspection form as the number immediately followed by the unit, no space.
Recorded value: 1600rpm
